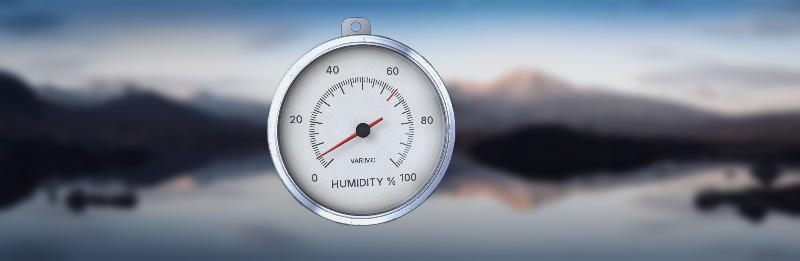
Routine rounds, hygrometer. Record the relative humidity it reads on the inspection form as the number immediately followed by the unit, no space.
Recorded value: 5%
